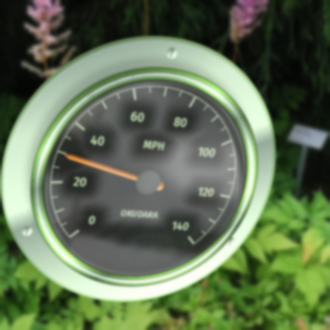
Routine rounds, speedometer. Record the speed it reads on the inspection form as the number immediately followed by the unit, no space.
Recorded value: 30mph
